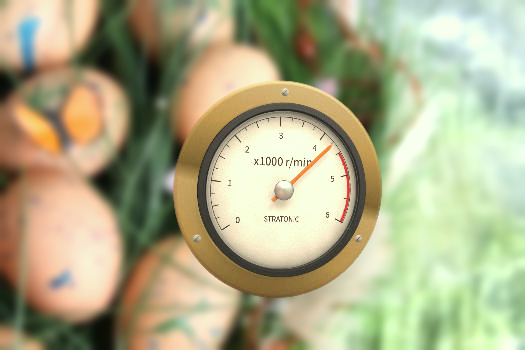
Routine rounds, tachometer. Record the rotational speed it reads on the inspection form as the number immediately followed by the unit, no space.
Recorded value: 4250rpm
